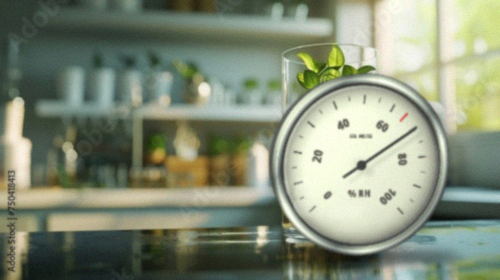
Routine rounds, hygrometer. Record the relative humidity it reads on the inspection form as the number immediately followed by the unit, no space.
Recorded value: 70%
